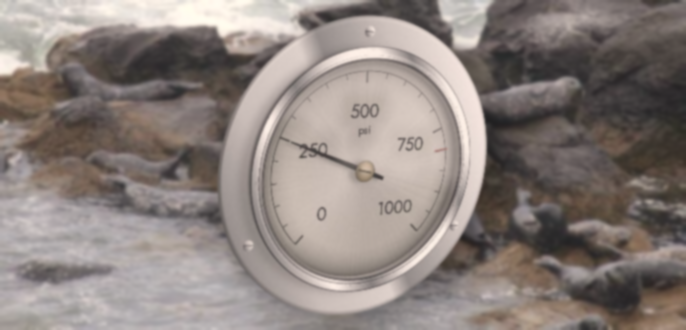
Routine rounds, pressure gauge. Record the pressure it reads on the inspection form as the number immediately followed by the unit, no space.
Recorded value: 250psi
